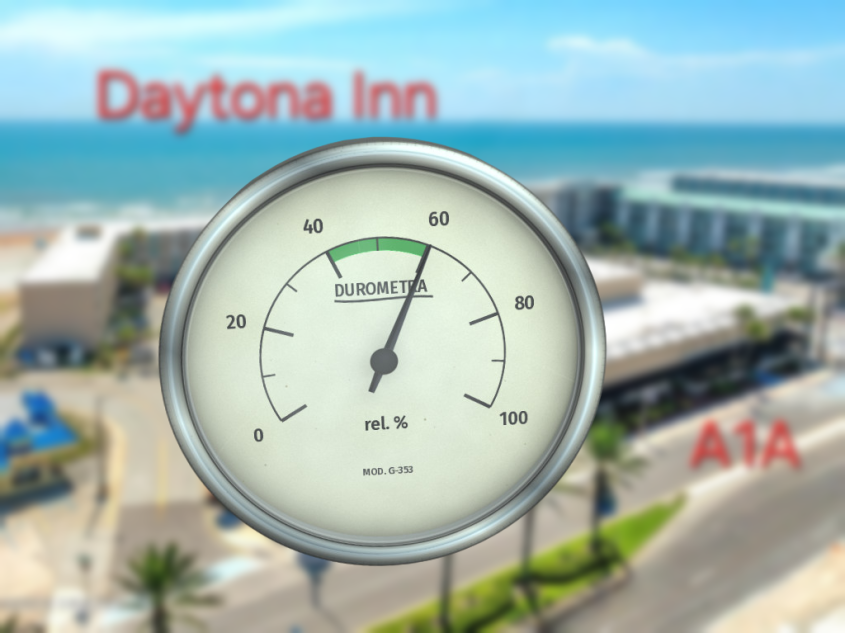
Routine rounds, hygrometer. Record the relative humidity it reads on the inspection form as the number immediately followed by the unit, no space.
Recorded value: 60%
